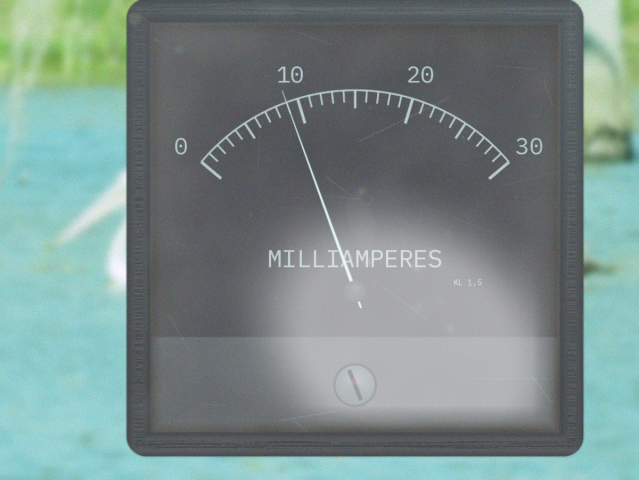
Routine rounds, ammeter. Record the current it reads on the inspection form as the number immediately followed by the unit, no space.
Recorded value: 9mA
